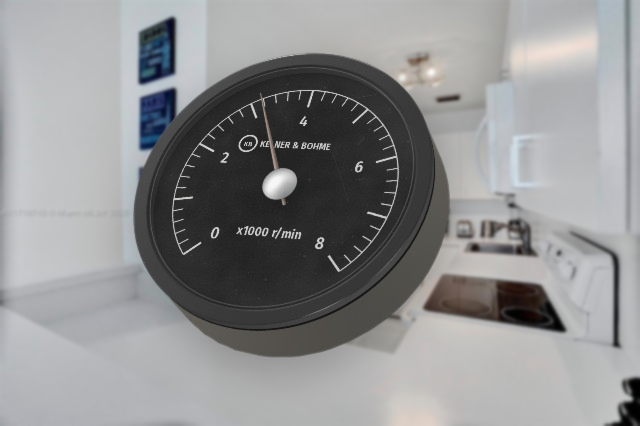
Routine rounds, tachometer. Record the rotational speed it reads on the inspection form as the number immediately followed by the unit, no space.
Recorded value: 3200rpm
